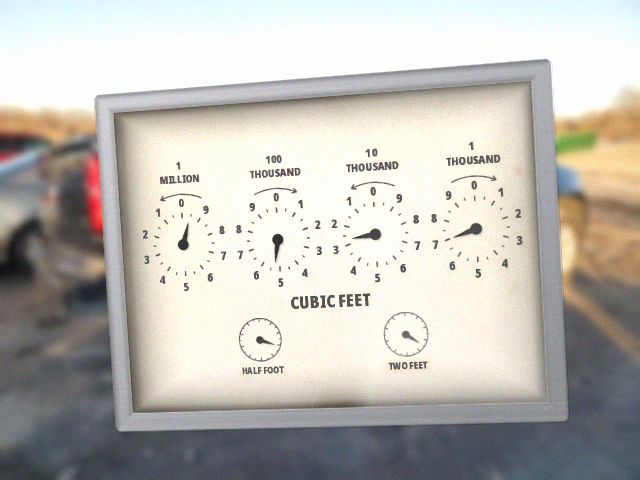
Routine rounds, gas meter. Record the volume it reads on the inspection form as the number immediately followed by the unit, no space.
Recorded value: 952700ft³
